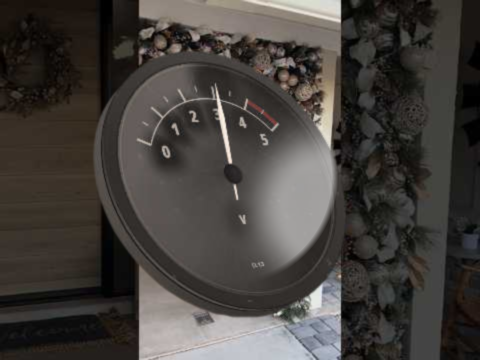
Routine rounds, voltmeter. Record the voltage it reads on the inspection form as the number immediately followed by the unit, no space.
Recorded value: 3V
